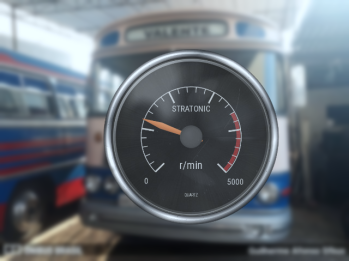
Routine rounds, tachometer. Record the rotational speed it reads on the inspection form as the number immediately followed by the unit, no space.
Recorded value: 1200rpm
